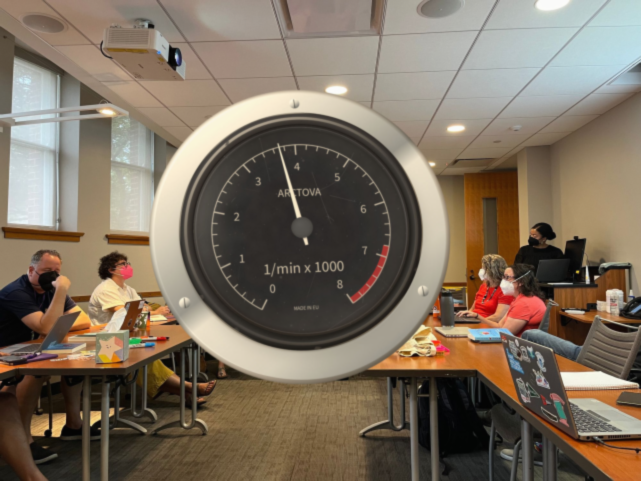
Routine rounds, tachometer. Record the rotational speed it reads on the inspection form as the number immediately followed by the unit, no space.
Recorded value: 3700rpm
